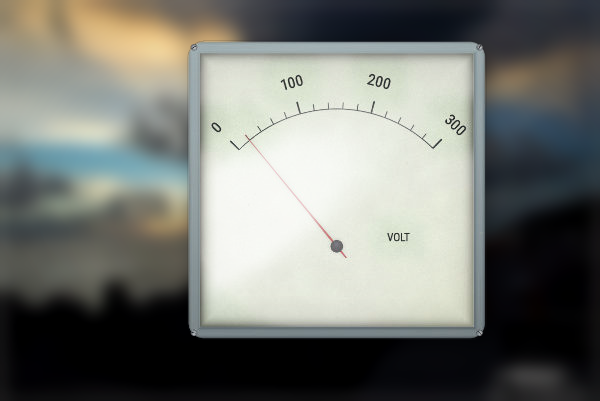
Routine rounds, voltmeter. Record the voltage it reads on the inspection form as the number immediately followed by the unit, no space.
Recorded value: 20V
